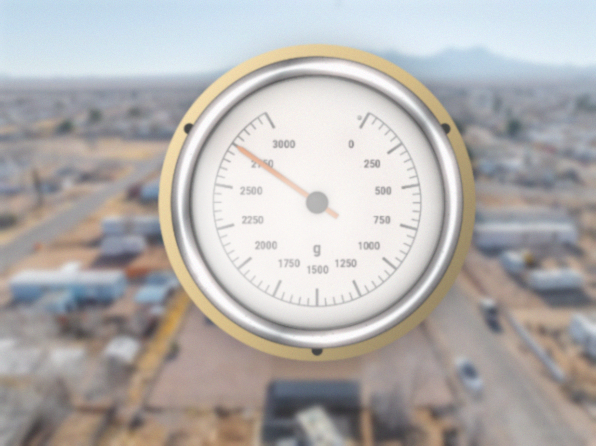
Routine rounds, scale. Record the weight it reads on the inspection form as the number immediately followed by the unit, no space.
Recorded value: 2750g
